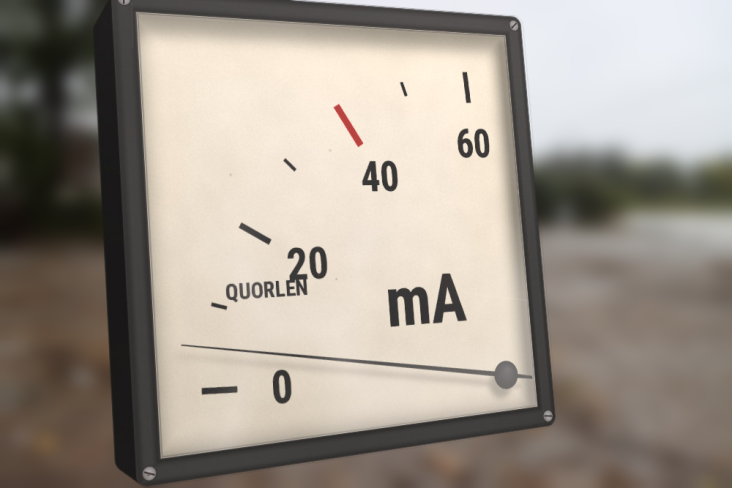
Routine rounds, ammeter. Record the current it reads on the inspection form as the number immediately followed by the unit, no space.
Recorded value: 5mA
